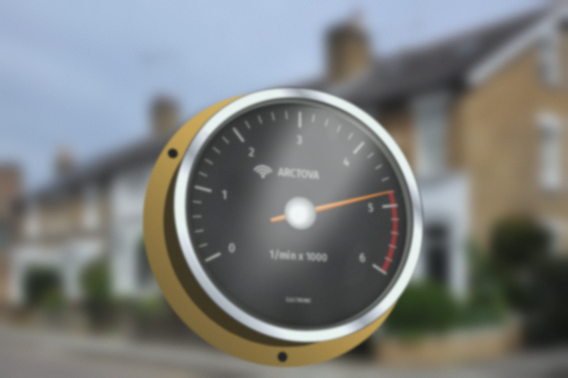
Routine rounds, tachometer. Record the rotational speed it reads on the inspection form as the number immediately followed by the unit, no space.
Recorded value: 4800rpm
